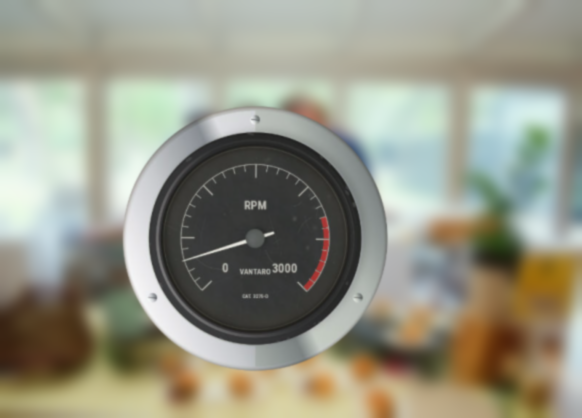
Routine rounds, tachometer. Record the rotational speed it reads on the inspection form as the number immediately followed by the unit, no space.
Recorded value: 300rpm
